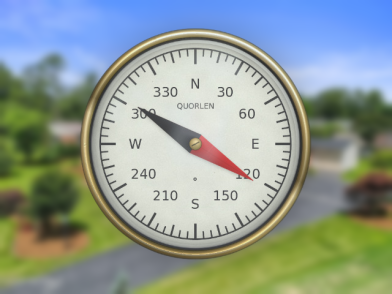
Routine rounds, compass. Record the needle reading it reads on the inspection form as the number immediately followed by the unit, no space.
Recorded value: 122.5°
